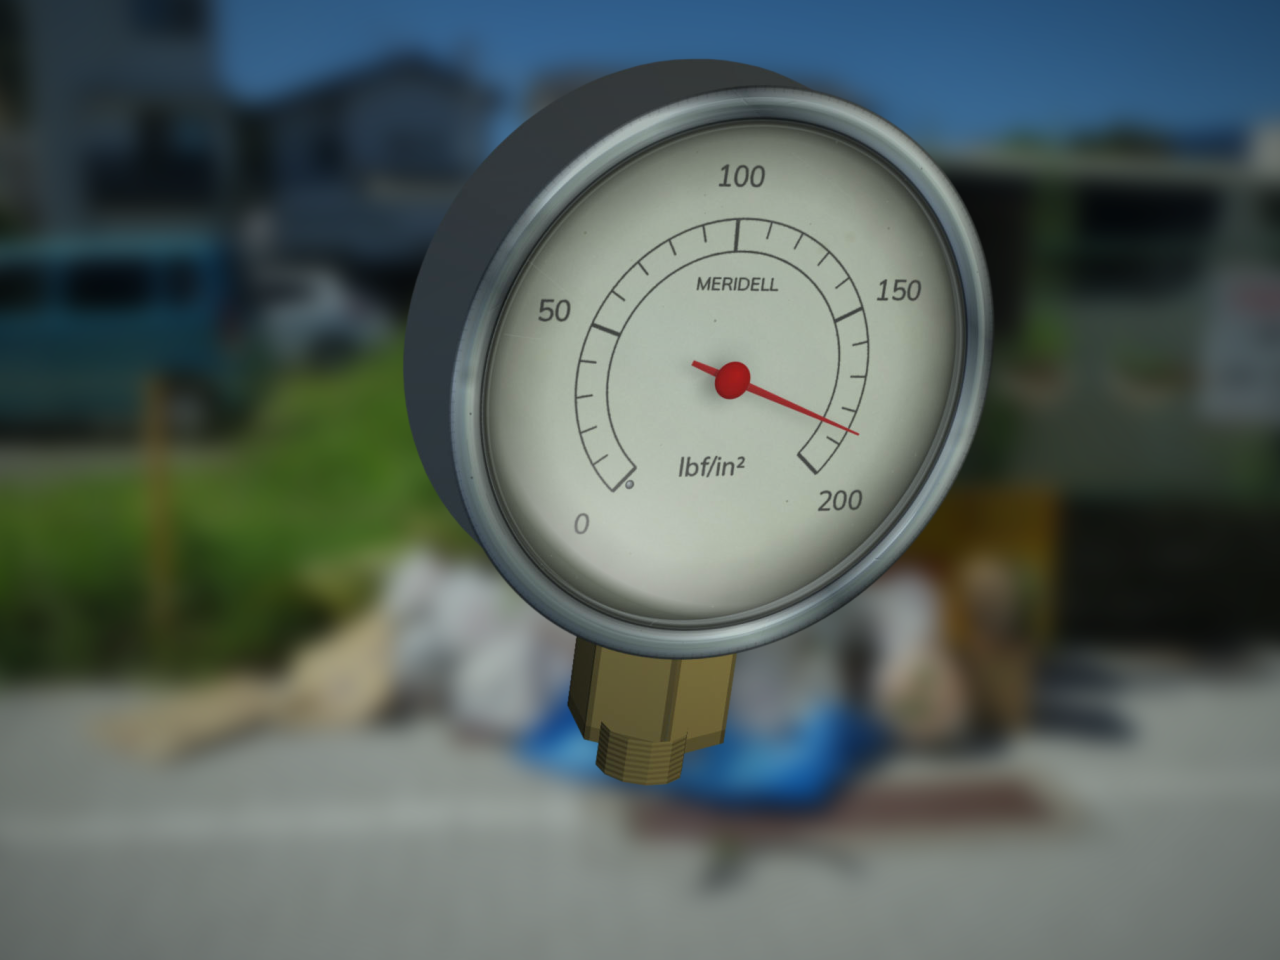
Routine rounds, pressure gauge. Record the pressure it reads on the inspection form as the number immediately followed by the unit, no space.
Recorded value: 185psi
